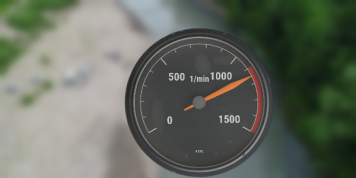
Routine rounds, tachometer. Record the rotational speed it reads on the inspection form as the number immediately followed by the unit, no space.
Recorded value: 1150rpm
